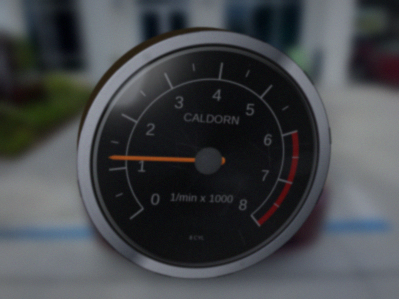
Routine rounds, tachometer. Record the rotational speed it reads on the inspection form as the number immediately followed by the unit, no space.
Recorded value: 1250rpm
